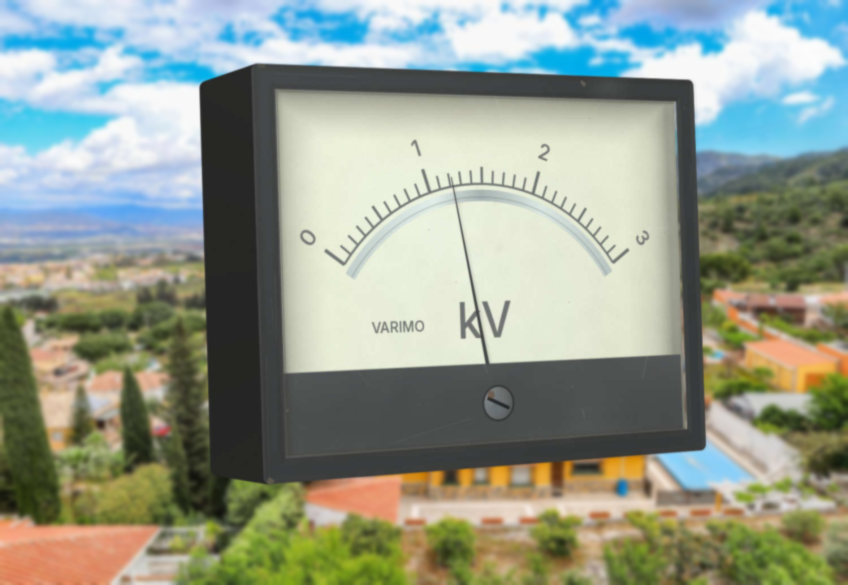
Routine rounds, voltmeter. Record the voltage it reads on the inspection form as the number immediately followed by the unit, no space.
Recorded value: 1.2kV
